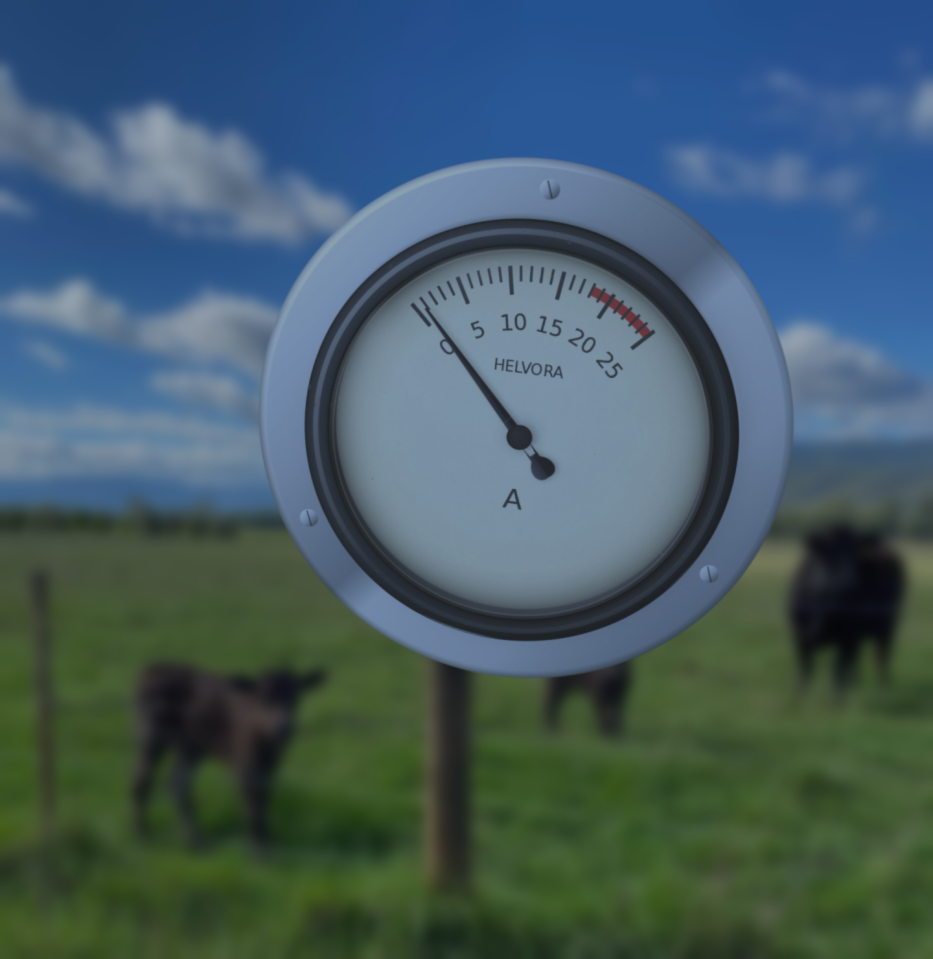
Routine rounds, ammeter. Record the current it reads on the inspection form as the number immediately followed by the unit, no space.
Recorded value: 1A
